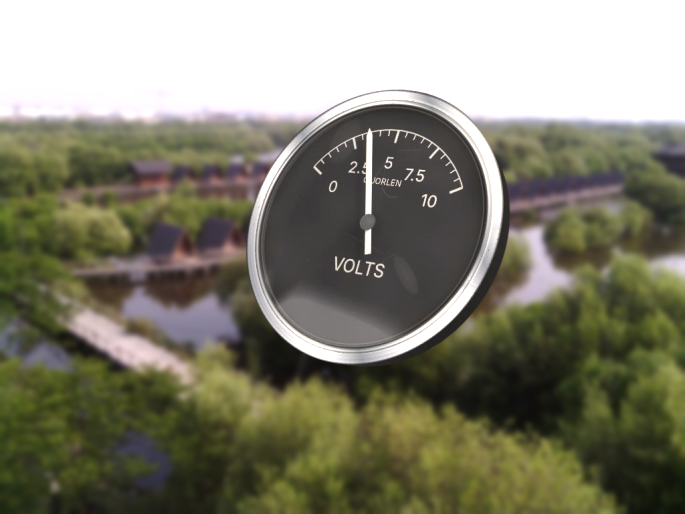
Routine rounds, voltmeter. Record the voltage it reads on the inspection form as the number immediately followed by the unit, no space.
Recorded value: 3.5V
